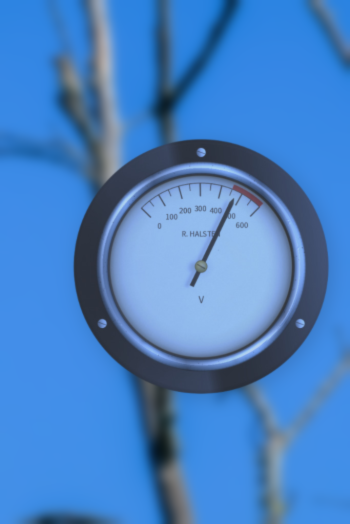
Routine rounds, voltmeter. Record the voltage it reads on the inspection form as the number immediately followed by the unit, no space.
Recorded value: 475V
